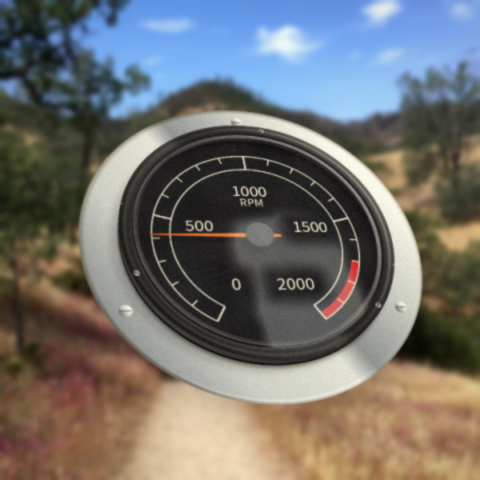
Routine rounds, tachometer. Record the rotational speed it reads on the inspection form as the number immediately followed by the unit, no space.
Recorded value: 400rpm
